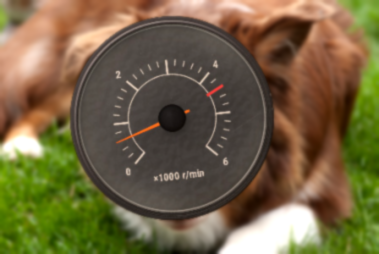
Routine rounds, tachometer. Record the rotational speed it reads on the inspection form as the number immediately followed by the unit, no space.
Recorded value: 600rpm
